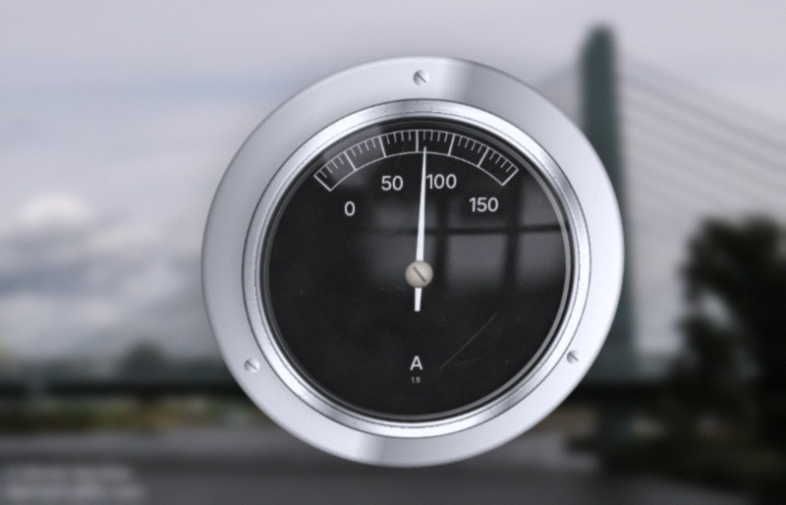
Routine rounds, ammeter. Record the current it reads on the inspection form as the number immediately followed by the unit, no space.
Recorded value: 80A
